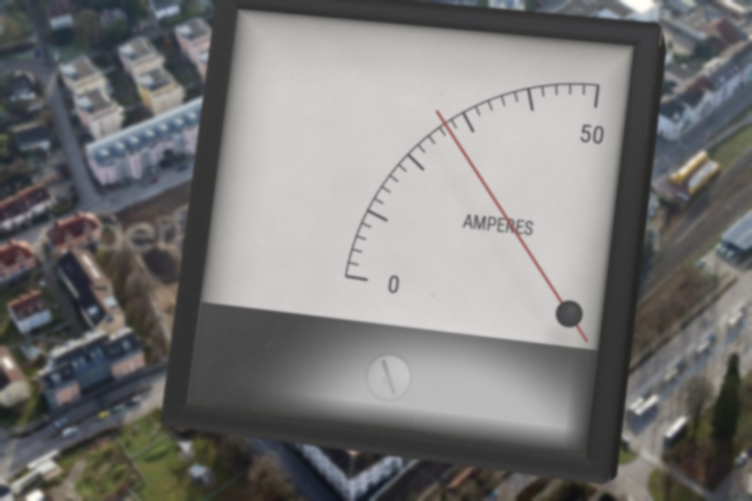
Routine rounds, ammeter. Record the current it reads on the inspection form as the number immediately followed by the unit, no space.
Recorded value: 27A
